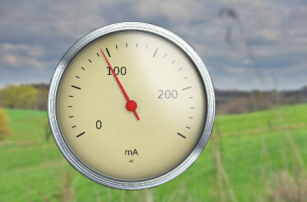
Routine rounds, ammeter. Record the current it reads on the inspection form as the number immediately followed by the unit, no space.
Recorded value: 95mA
